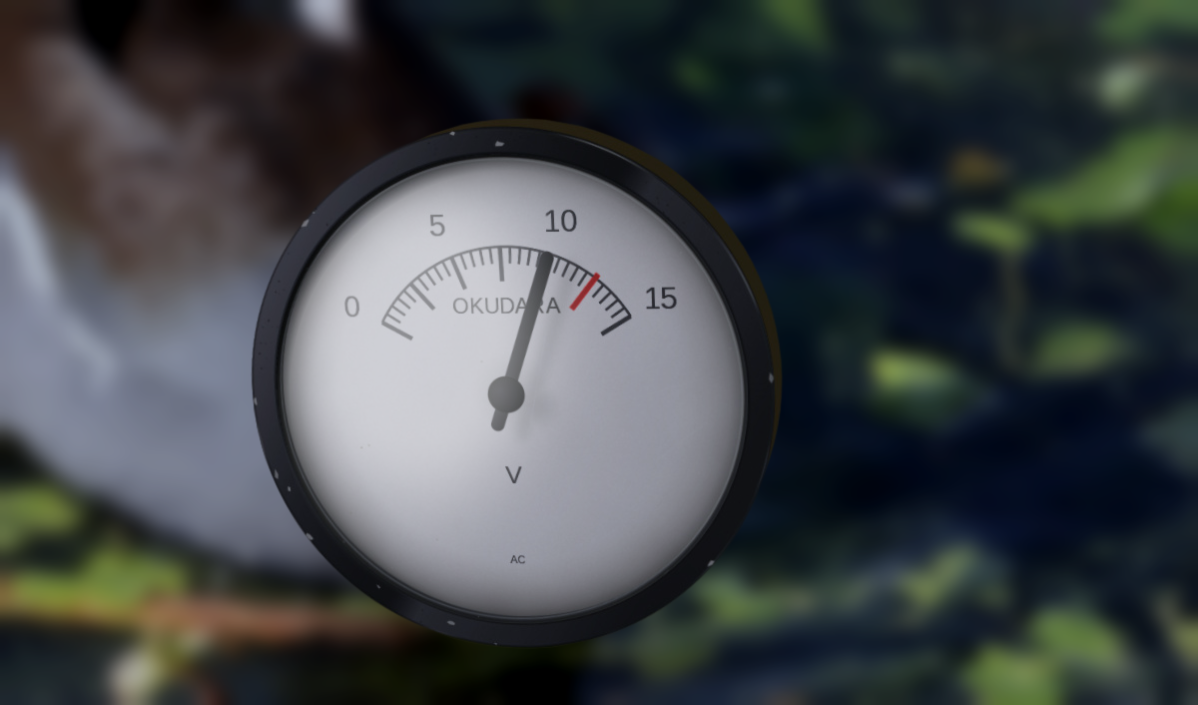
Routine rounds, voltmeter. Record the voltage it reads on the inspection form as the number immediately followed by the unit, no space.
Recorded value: 10V
